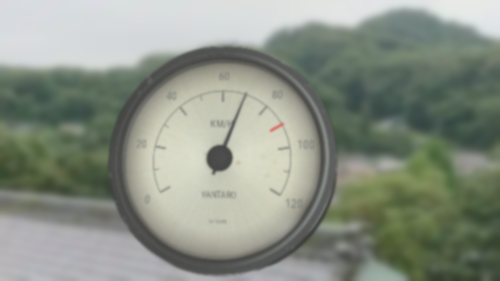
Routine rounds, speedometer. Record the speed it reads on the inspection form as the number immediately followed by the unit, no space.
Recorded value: 70km/h
